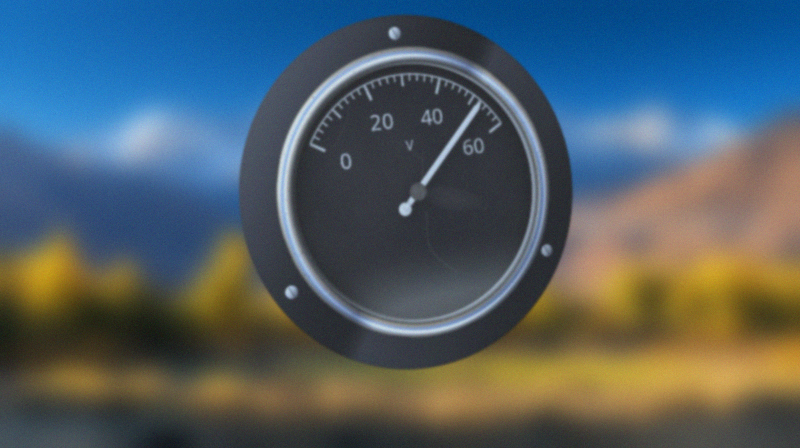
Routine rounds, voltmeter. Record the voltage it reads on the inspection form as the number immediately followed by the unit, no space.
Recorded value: 52V
